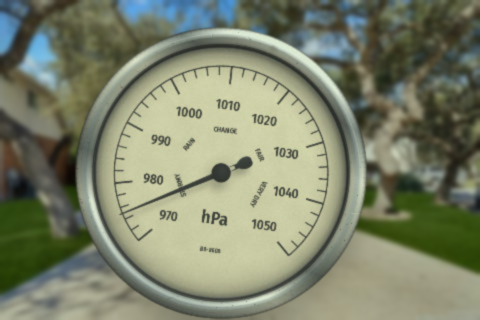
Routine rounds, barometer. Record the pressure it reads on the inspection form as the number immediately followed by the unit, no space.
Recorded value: 975hPa
